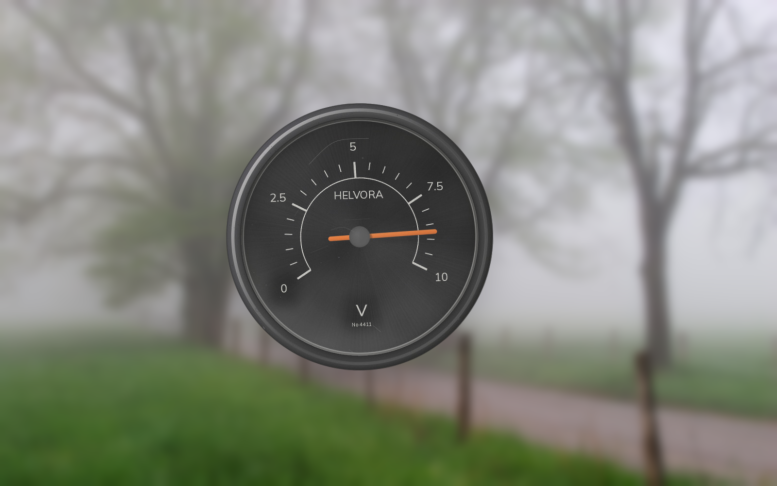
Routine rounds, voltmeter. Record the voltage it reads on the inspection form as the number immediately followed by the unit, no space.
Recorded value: 8.75V
